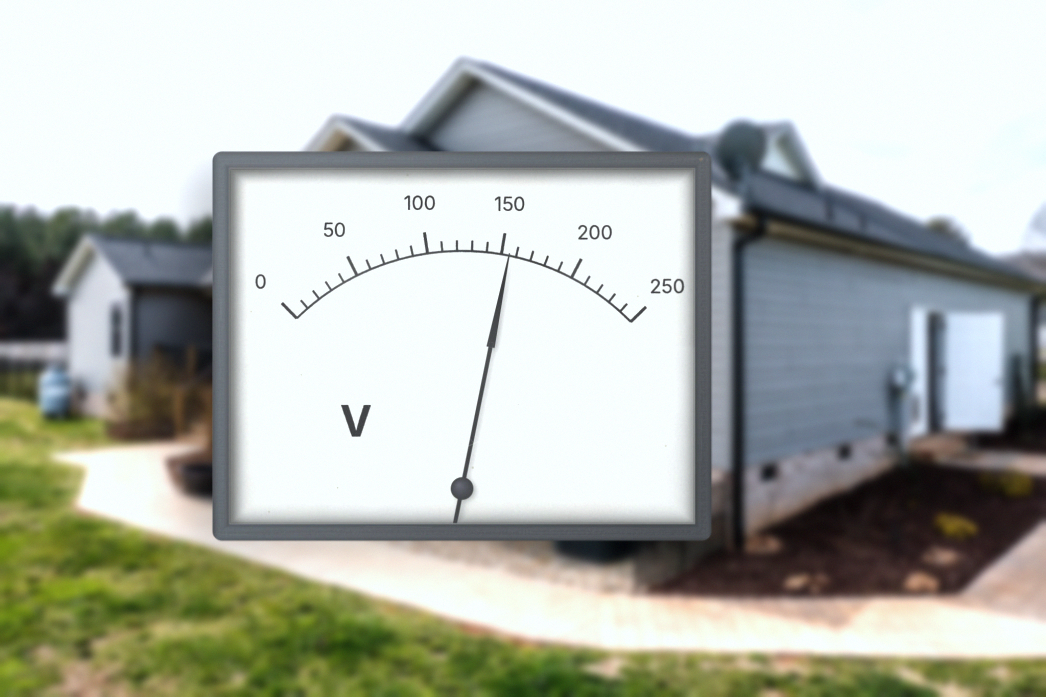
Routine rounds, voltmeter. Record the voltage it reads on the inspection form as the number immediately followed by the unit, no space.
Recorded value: 155V
